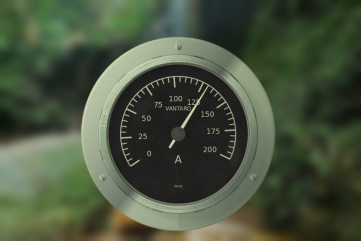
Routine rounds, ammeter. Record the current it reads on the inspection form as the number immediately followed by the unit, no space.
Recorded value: 130A
